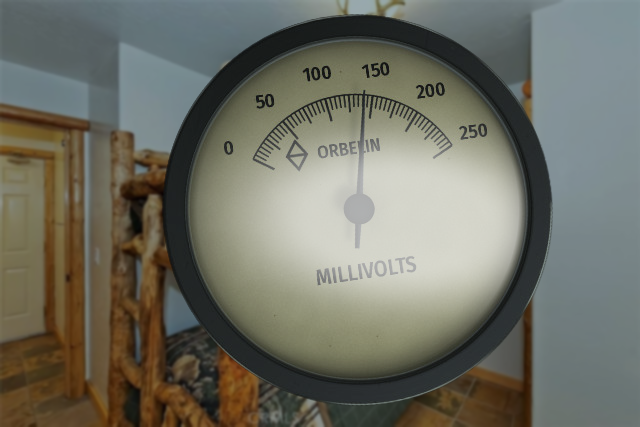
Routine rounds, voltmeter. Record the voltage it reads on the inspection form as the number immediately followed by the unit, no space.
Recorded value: 140mV
